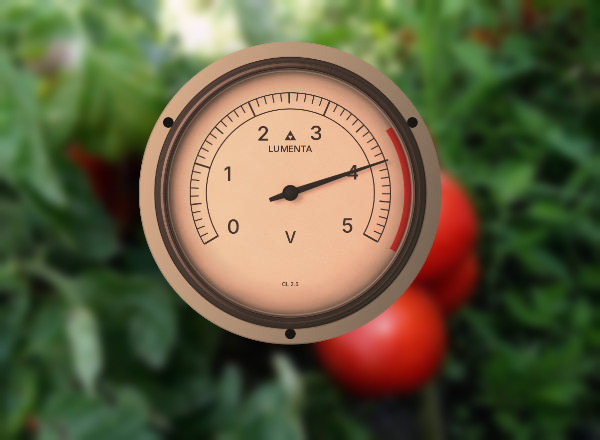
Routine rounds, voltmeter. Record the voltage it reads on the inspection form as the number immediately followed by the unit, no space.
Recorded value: 4V
